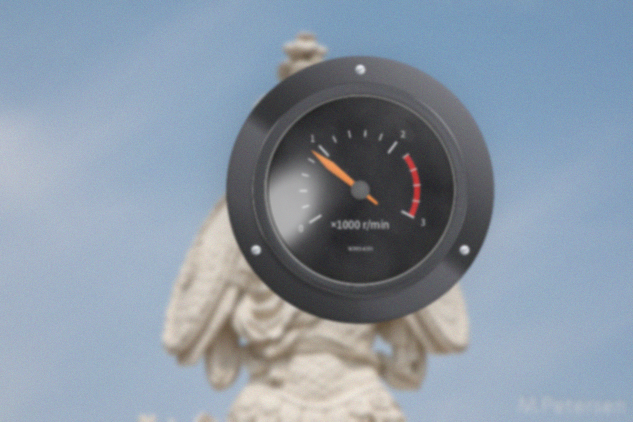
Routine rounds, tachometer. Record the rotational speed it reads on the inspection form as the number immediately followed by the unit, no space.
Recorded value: 900rpm
